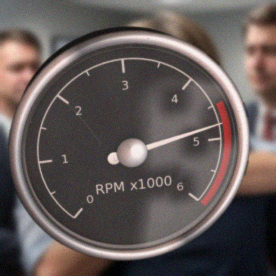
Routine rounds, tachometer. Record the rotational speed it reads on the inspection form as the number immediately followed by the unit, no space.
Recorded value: 4750rpm
